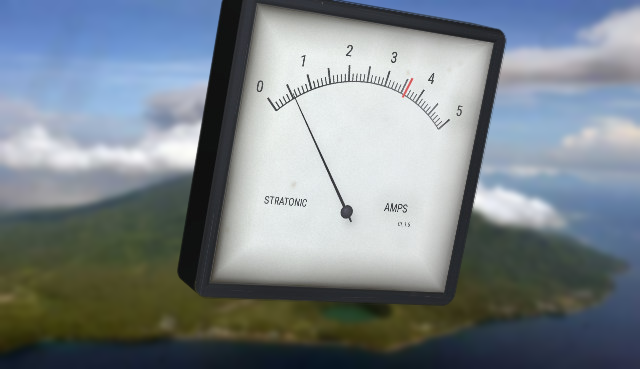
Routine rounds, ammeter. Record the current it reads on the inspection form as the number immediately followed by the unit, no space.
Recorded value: 0.5A
